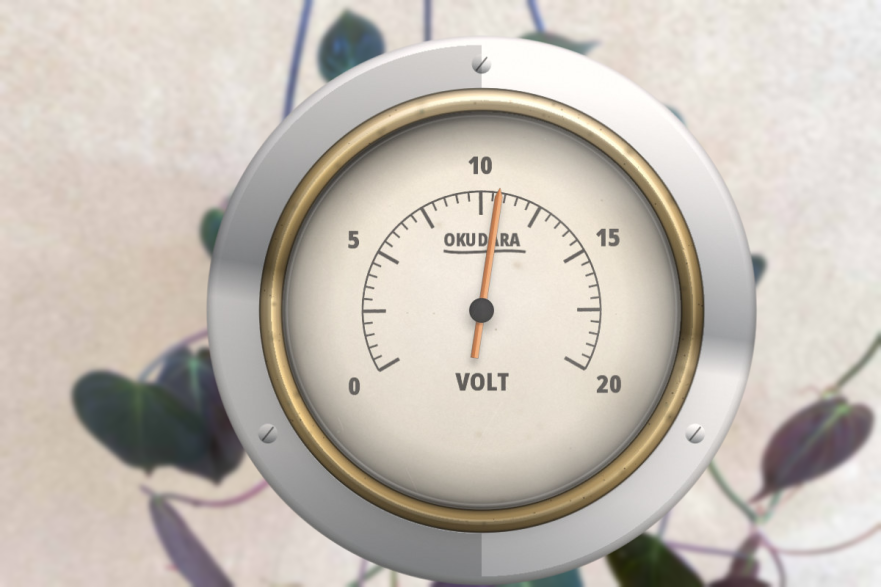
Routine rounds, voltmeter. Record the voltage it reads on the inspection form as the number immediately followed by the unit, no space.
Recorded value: 10.75V
